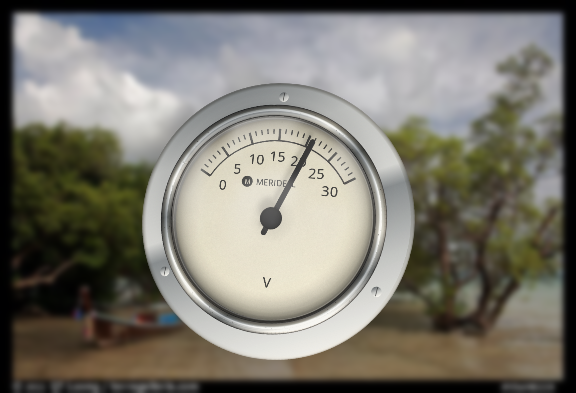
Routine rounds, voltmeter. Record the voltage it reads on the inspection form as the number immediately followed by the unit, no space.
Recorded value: 21V
